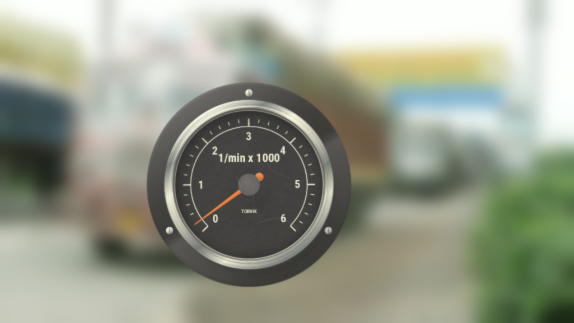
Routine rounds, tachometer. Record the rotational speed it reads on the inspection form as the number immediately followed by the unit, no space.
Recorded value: 200rpm
